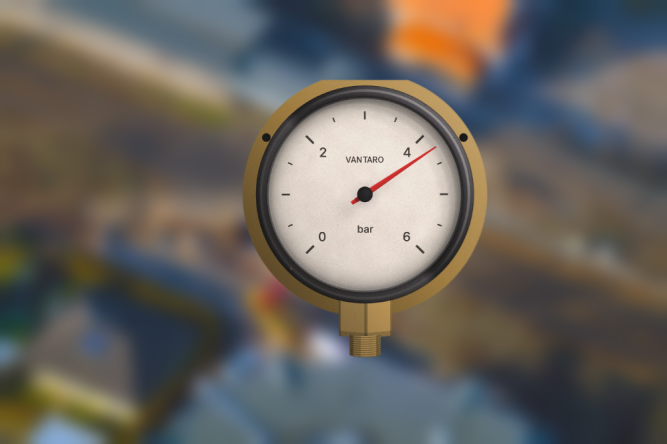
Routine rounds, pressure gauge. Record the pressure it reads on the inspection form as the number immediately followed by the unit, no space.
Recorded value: 4.25bar
